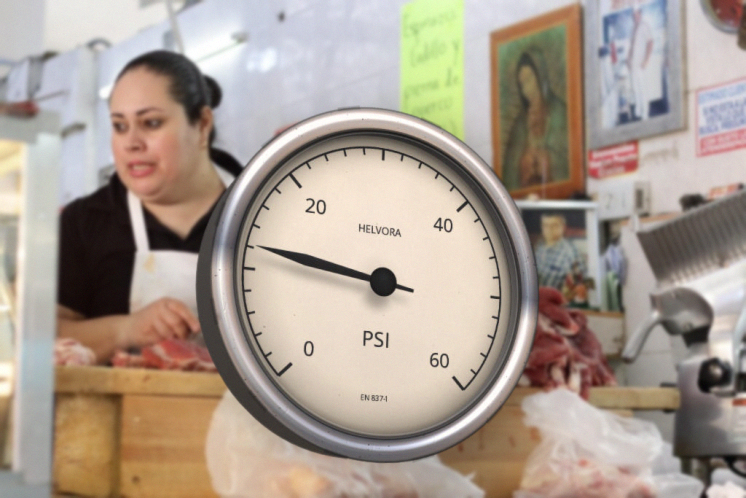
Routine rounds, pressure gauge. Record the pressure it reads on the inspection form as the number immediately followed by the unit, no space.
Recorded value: 12psi
